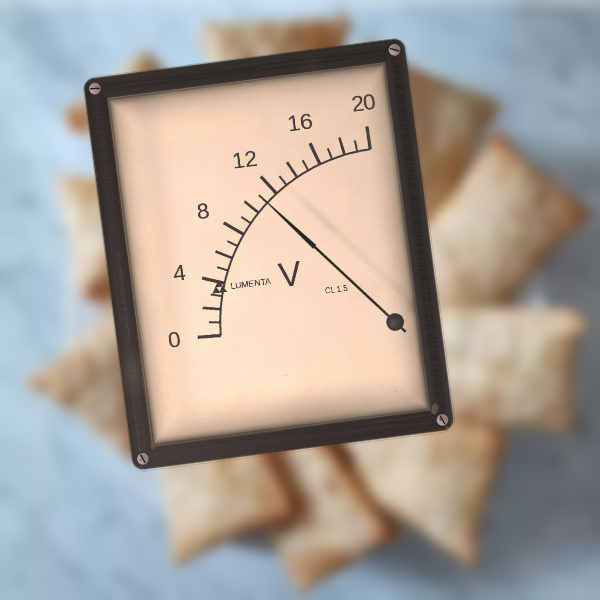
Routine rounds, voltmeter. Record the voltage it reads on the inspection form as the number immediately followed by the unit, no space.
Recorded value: 11V
